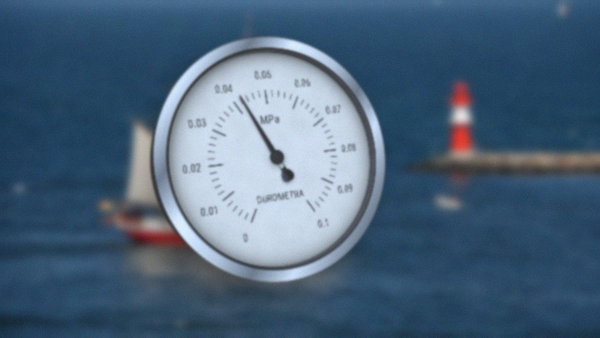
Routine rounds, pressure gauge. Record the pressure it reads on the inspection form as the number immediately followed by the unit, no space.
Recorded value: 0.042MPa
